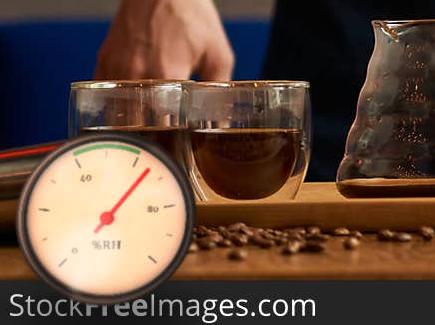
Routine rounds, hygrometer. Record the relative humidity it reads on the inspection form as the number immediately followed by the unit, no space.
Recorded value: 65%
